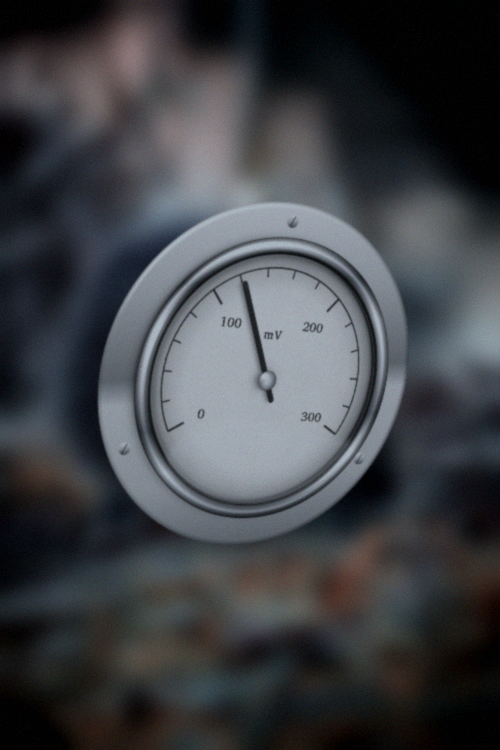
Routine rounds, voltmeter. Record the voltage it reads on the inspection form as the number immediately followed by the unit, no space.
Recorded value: 120mV
